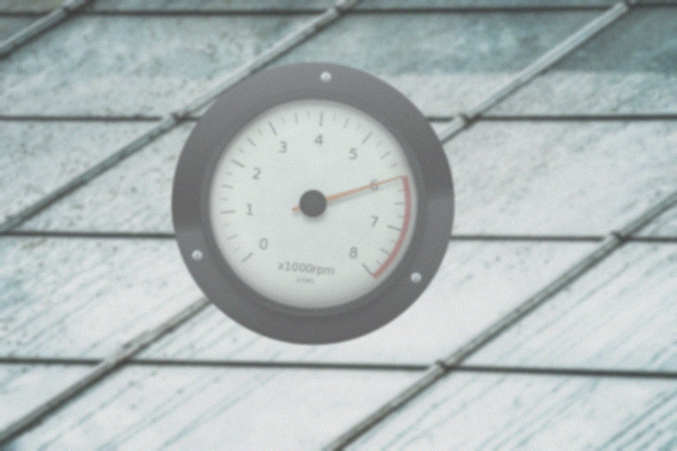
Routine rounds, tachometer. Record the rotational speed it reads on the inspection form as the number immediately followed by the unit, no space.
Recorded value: 6000rpm
